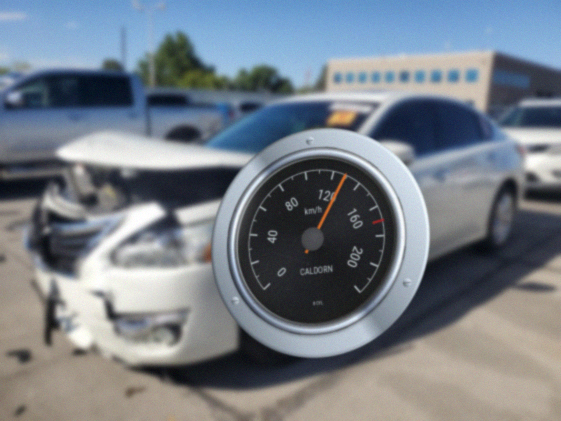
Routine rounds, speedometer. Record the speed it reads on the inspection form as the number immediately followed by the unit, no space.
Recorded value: 130km/h
